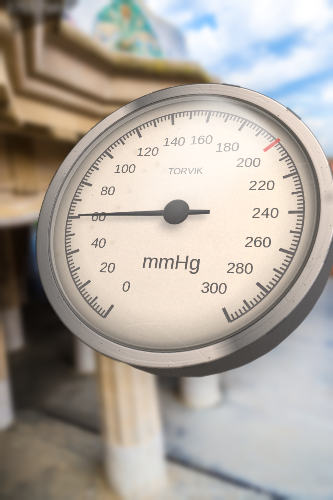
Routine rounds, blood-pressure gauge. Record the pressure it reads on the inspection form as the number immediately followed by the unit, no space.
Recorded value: 60mmHg
